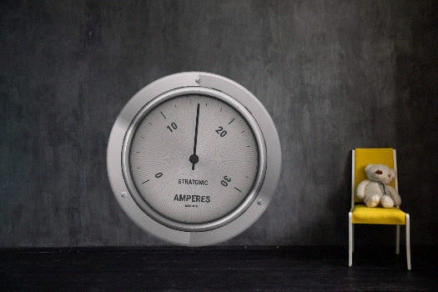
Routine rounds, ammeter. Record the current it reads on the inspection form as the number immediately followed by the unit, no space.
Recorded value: 15A
